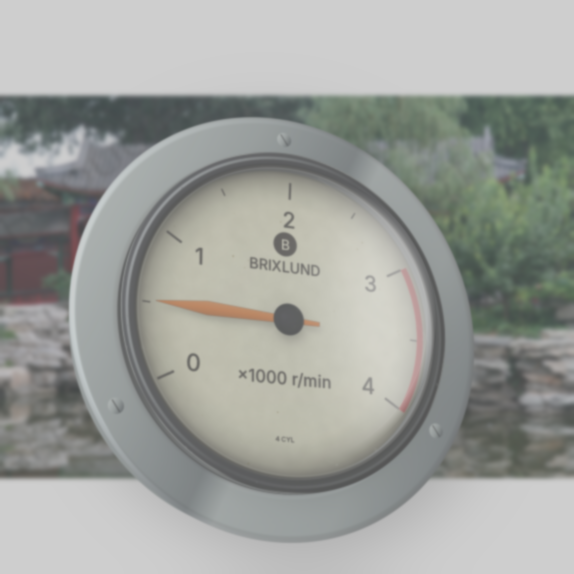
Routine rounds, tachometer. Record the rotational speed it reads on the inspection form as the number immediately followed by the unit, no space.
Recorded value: 500rpm
